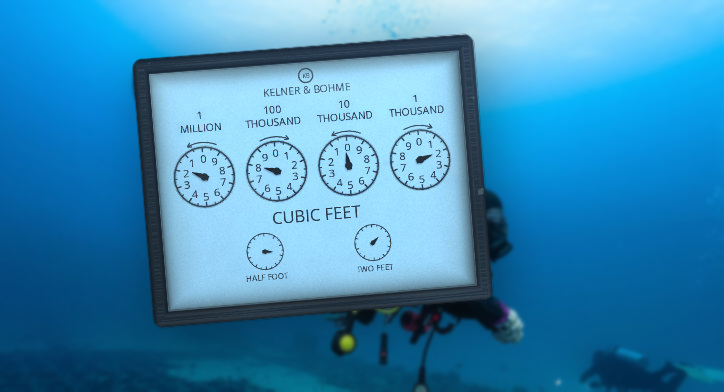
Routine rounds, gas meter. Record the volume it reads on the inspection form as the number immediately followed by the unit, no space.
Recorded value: 180200ft³
